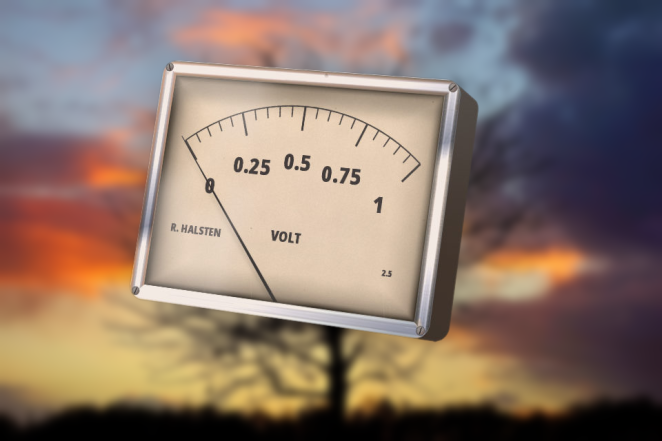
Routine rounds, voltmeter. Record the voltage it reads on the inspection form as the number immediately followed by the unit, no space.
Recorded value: 0V
